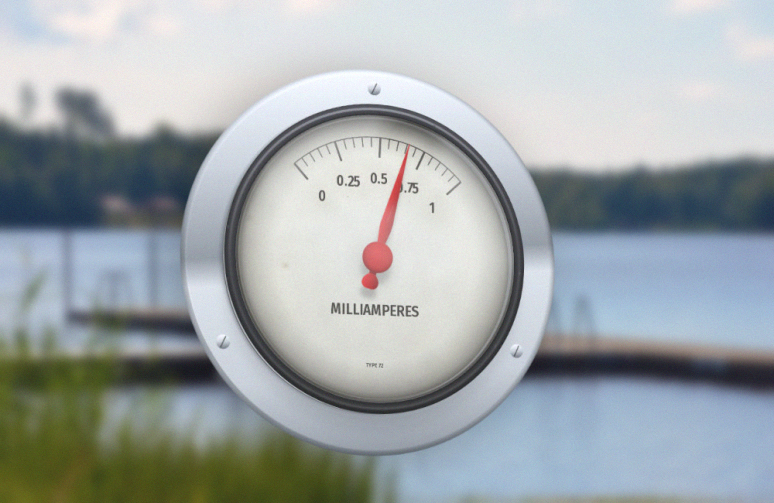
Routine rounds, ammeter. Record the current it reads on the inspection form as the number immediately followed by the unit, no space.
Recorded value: 0.65mA
